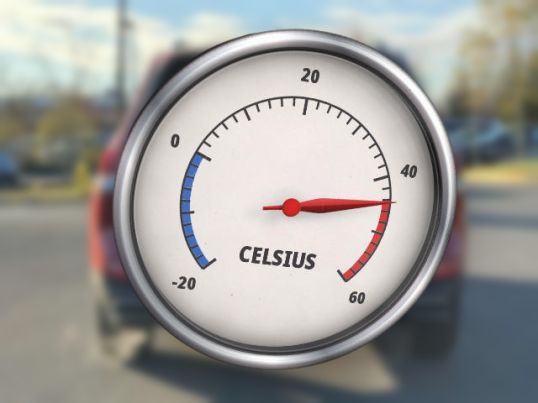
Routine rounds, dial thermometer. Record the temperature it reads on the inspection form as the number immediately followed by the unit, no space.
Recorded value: 44°C
